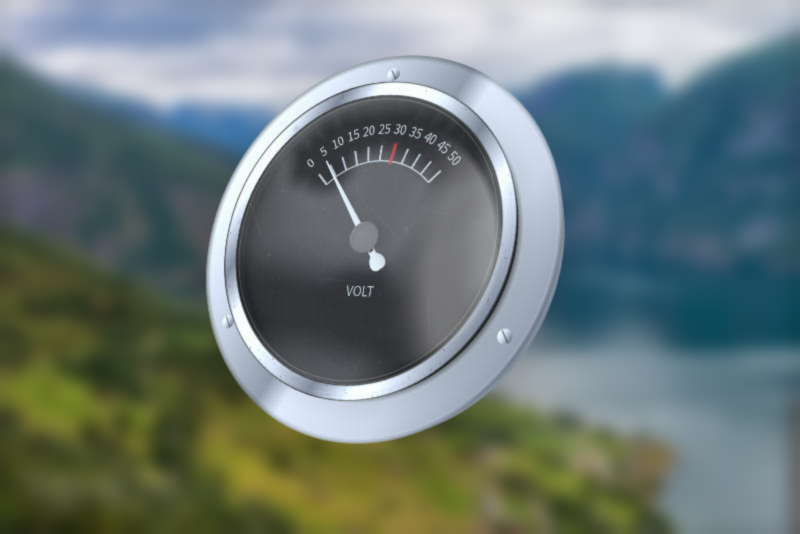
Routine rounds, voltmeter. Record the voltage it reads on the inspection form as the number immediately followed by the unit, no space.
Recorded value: 5V
